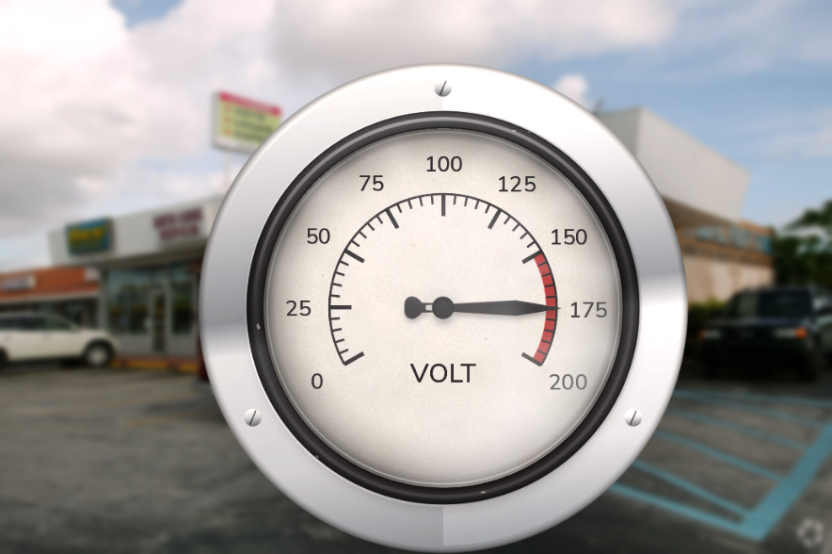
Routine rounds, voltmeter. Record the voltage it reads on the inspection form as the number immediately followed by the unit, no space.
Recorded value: 175V
